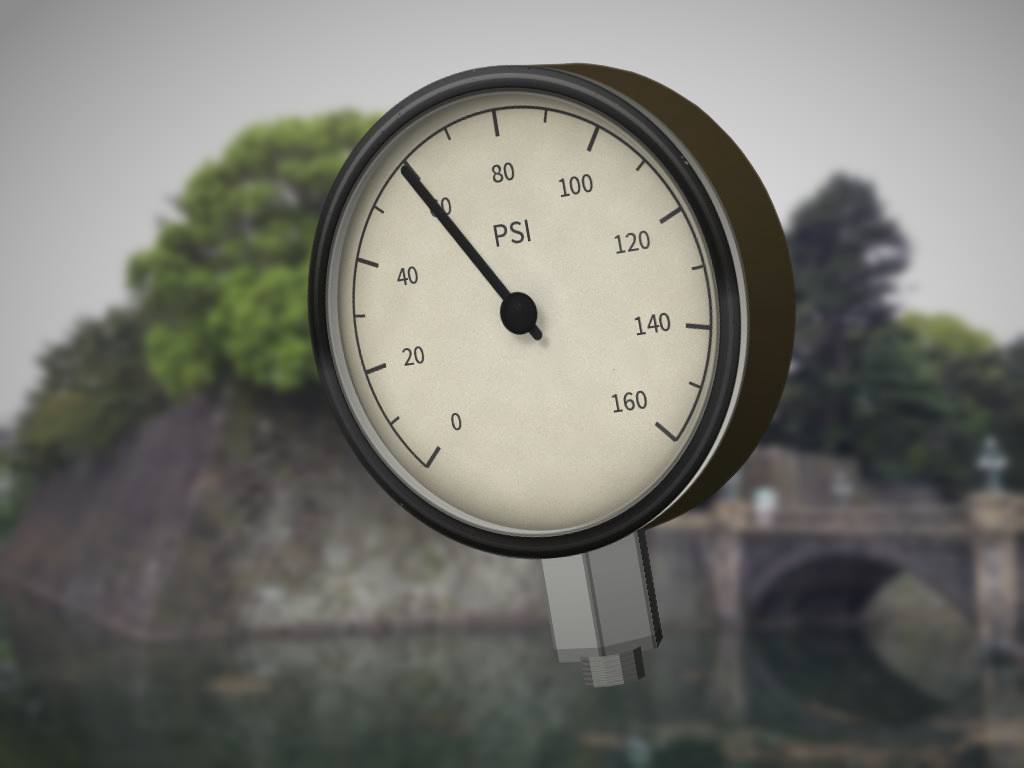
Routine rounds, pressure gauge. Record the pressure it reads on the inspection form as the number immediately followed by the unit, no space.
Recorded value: 60psi
